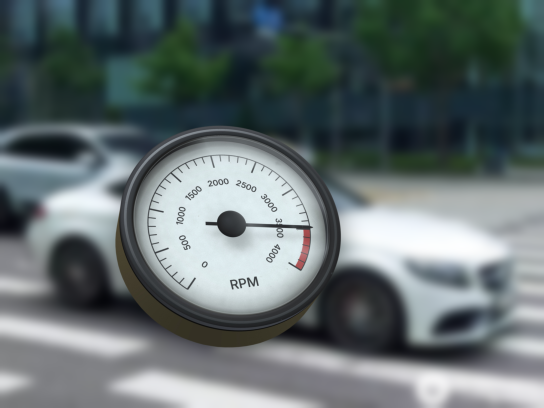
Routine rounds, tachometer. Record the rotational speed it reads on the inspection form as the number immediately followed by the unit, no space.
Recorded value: 3500rpm
